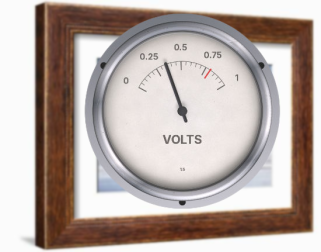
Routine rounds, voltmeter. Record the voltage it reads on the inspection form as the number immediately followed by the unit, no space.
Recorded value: 0.35V
